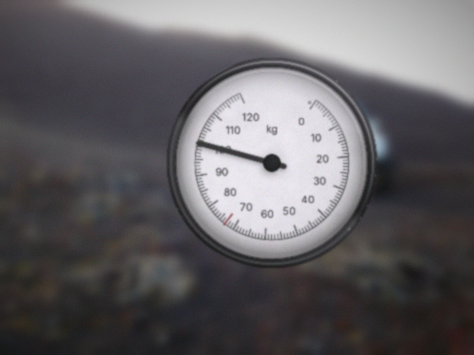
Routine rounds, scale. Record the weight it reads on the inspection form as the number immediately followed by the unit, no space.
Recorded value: 100kg
